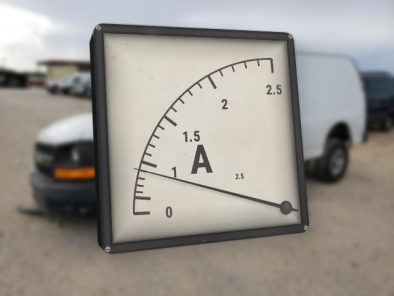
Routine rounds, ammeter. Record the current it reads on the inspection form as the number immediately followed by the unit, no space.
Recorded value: 0.9A
